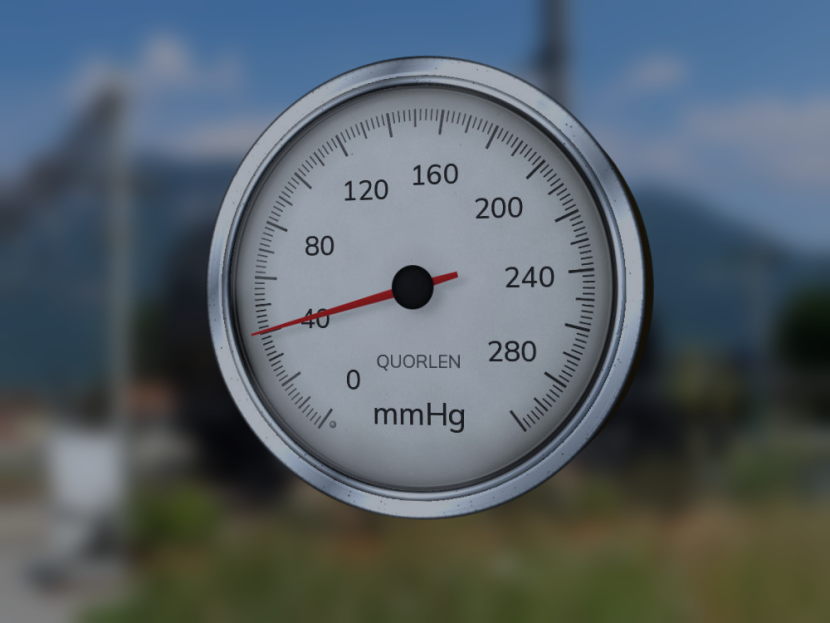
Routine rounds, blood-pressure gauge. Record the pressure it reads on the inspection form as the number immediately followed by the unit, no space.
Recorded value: 40mmHg
